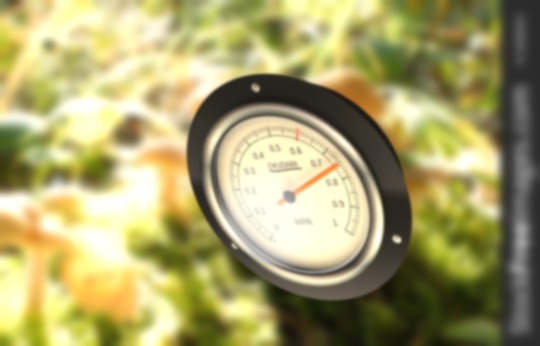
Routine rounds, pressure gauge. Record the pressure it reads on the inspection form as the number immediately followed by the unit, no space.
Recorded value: 0.75MPa
